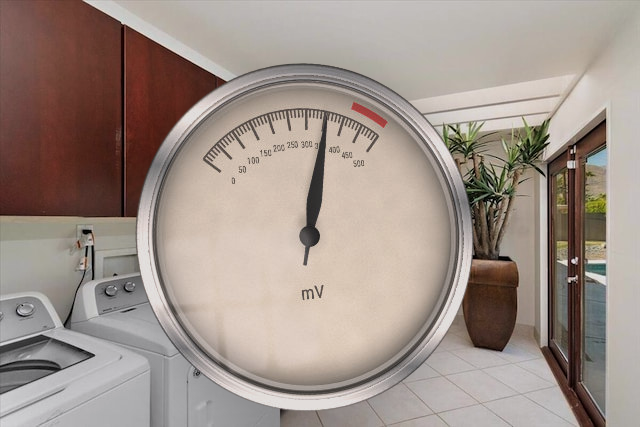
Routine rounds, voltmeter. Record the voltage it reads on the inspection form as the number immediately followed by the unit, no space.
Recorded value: 350mV
